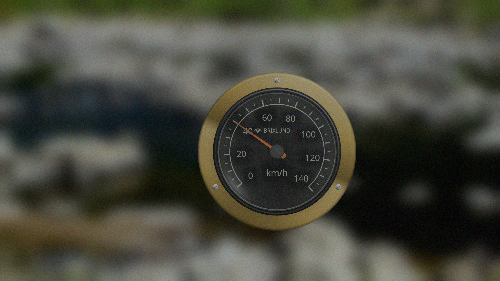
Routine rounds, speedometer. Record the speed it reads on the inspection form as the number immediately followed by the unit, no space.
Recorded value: 40km/h
